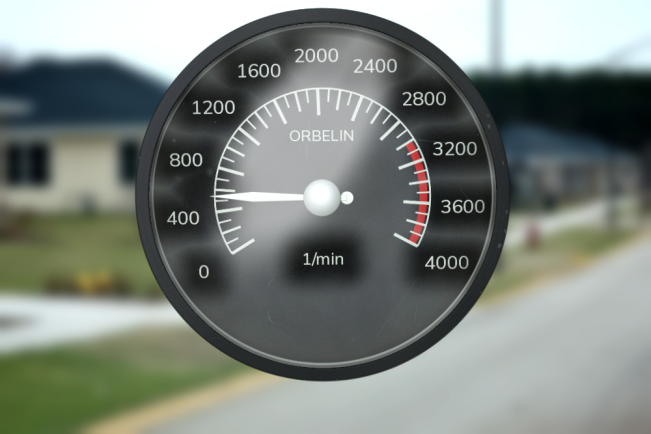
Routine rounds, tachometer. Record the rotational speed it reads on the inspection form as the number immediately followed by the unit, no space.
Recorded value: 550rpm
